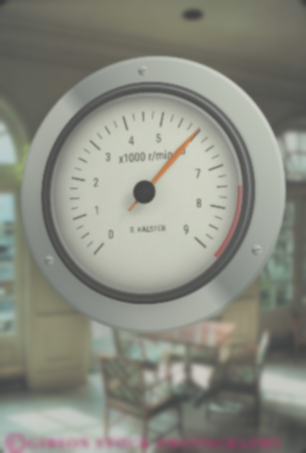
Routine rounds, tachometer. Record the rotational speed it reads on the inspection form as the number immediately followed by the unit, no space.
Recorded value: 6000rpm
